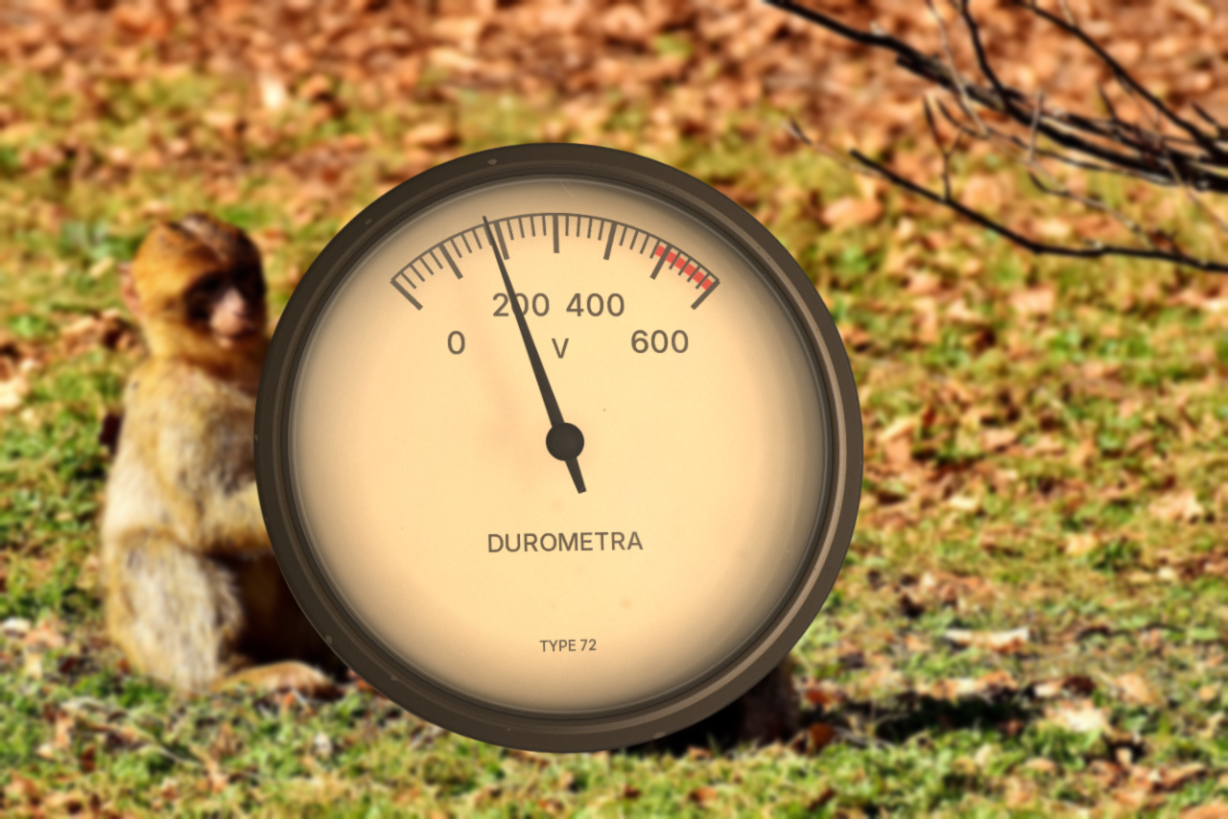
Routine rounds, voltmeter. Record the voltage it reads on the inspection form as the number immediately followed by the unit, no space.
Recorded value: 180V
